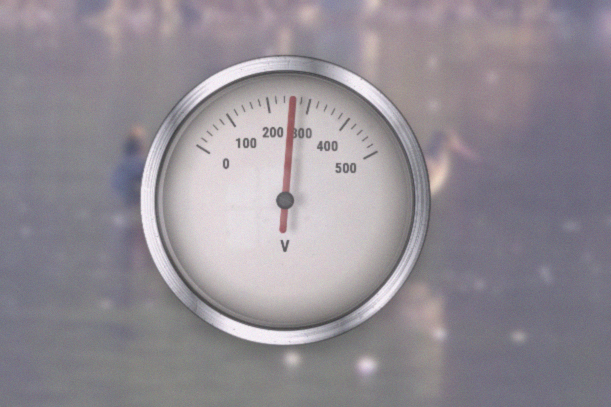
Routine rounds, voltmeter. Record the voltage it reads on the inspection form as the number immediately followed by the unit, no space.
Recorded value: 260V
